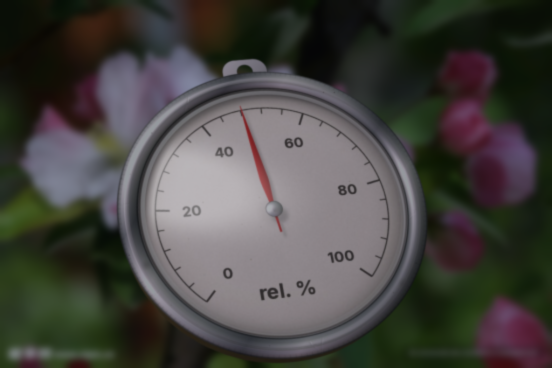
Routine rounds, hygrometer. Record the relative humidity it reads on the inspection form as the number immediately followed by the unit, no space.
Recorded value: 48%
